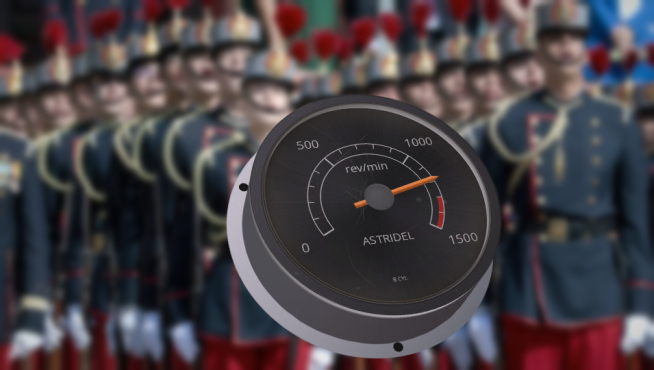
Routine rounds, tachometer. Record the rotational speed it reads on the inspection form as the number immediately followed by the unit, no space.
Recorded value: 1200rpm
